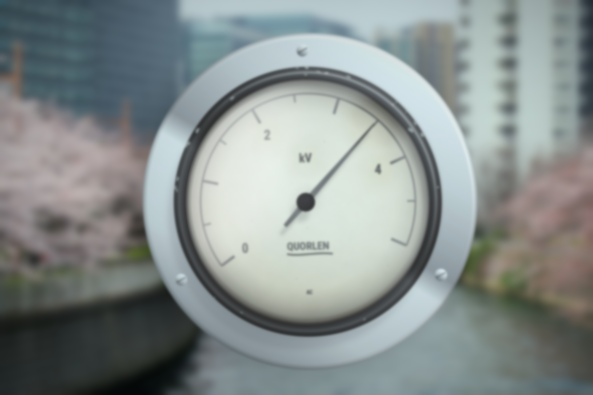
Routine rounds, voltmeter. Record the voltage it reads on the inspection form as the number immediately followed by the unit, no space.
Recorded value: 3.5kV
